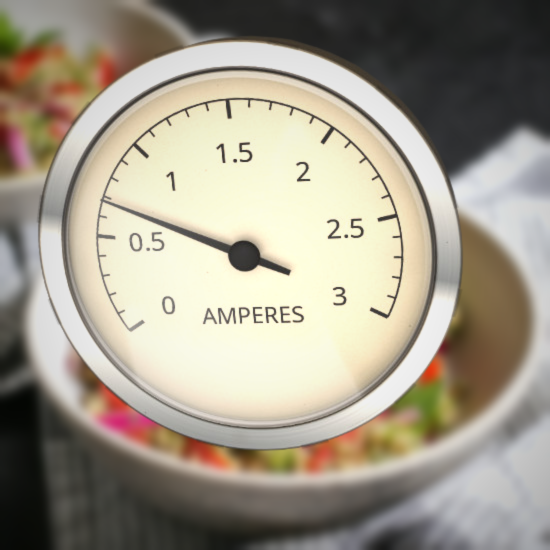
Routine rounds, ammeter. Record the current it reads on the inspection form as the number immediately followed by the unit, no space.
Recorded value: 0.7A
